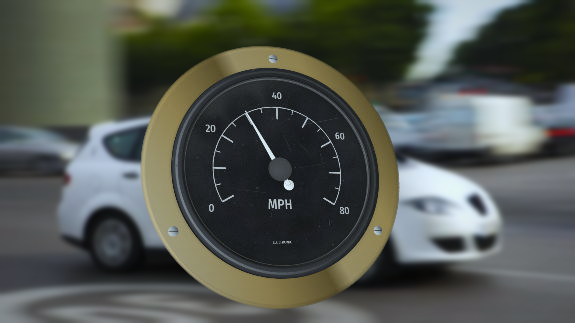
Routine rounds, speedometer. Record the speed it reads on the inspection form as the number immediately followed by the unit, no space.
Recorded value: 30mph
